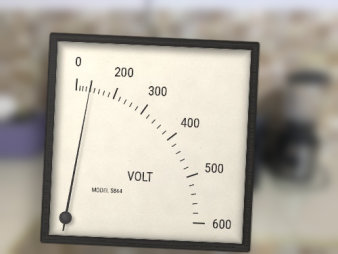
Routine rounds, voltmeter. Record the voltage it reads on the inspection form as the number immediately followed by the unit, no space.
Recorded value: 100V
